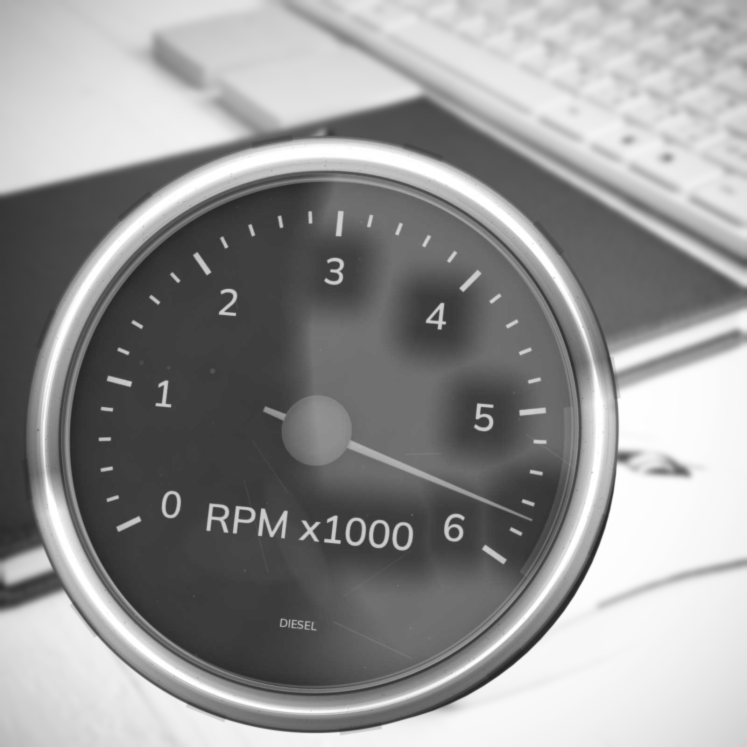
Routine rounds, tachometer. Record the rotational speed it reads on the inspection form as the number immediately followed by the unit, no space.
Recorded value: 5700rpm
